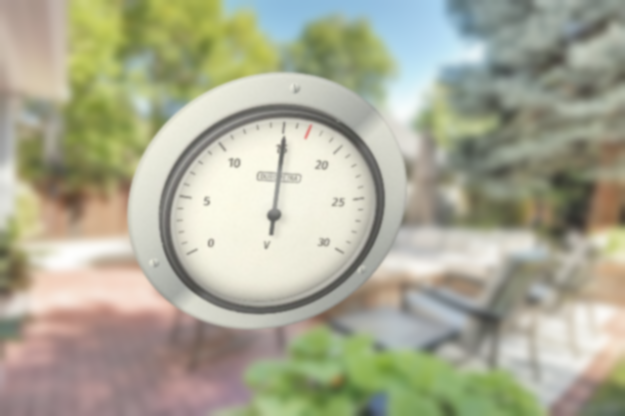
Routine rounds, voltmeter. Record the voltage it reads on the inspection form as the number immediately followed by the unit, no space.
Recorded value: 15V
